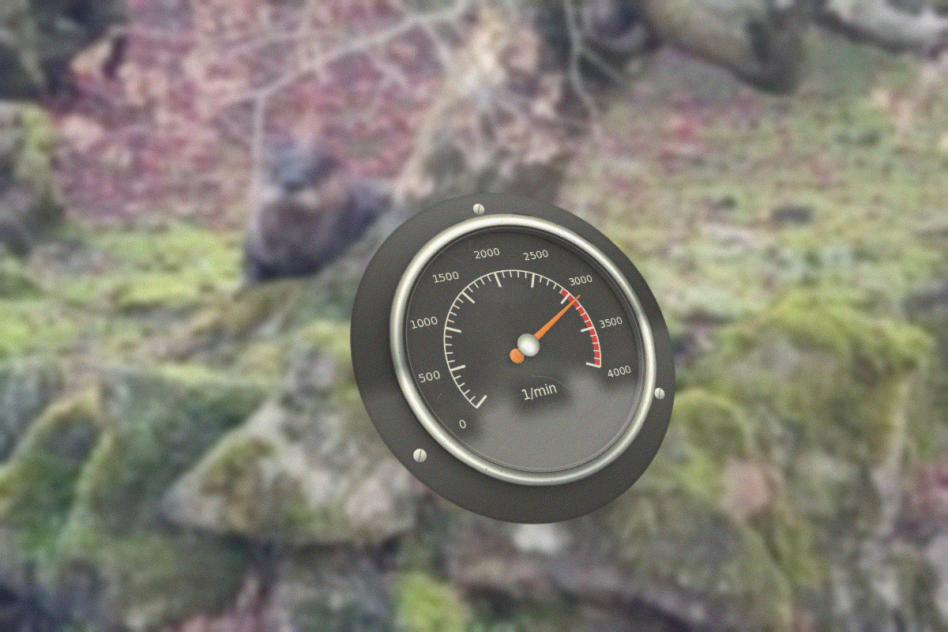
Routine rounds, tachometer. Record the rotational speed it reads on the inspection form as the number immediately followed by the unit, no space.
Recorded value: 3100rpm
